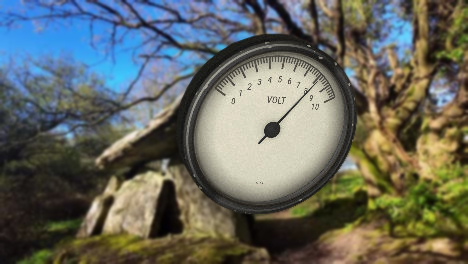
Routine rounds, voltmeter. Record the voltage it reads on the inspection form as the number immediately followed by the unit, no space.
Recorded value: 8V
